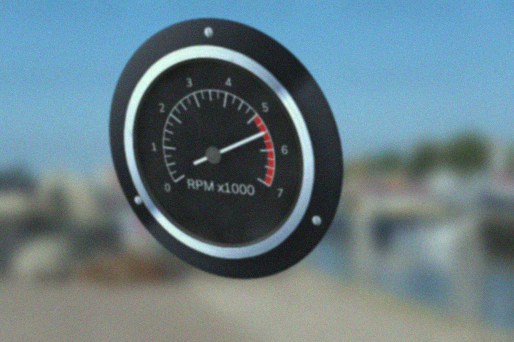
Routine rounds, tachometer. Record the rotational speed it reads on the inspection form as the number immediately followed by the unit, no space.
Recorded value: 5500rpm
